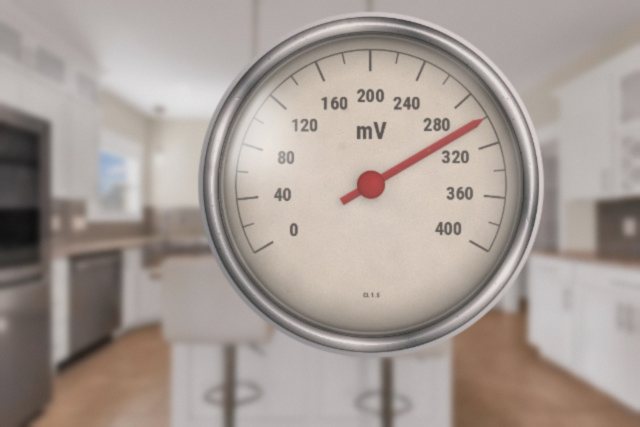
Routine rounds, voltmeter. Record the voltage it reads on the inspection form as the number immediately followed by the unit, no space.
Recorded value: 300mV
